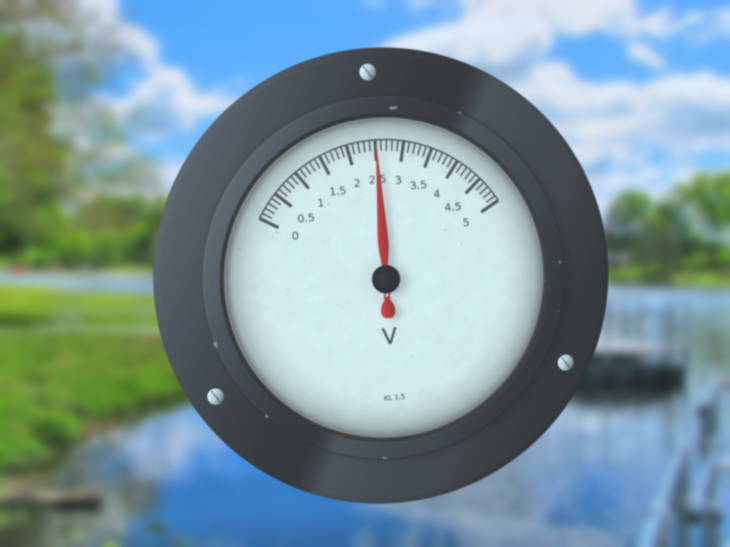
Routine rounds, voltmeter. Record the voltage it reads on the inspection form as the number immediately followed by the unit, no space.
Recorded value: 2.5V
